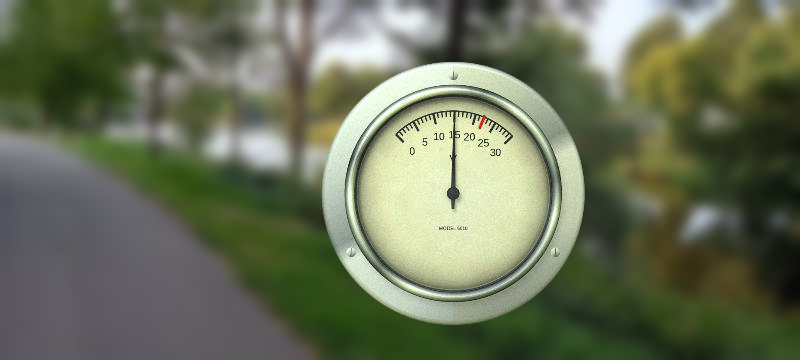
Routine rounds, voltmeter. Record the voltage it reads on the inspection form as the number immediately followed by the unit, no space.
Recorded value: 15V
